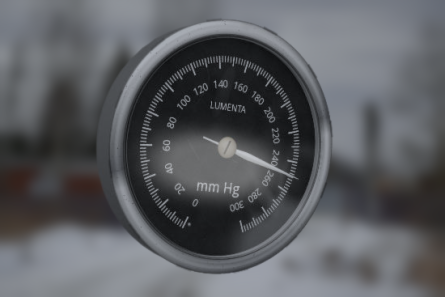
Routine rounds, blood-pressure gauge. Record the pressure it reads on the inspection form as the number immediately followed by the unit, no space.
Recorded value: 250mmHg
